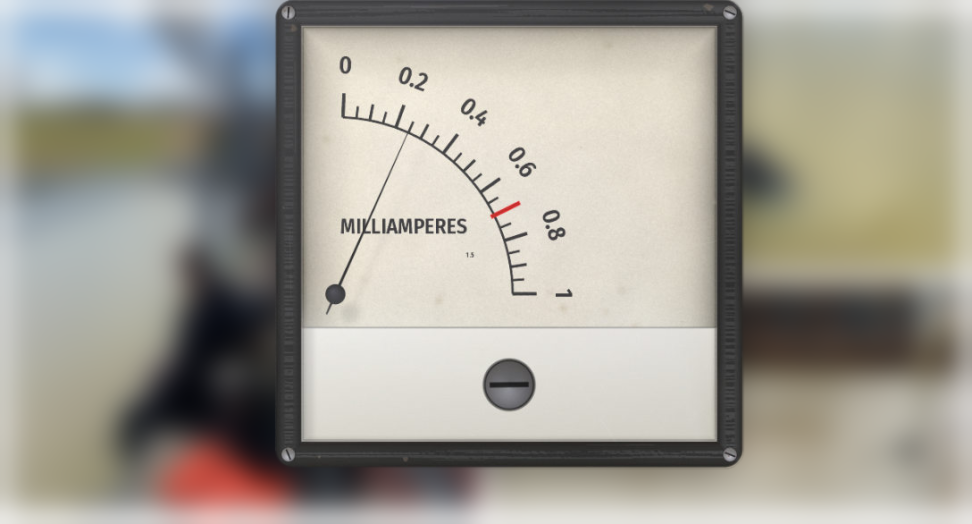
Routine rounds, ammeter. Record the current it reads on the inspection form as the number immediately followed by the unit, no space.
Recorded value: 0.25mA
